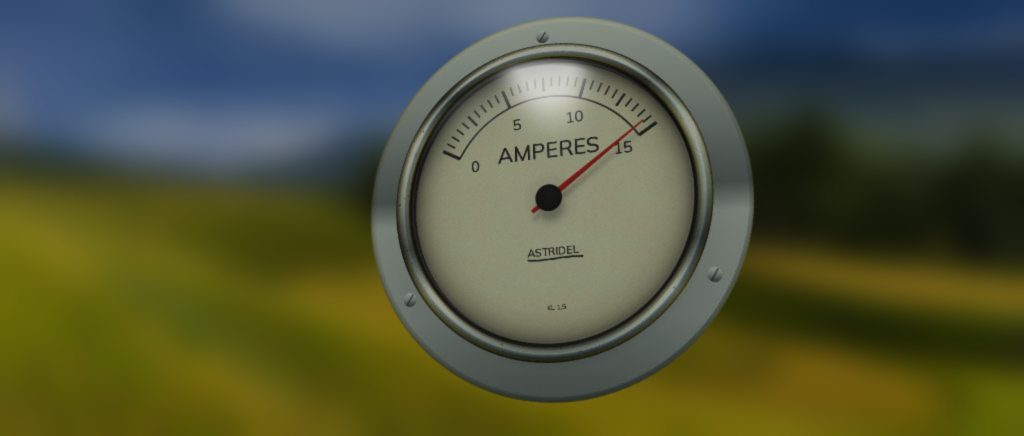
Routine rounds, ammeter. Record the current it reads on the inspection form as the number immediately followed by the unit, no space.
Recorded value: 14.5A
